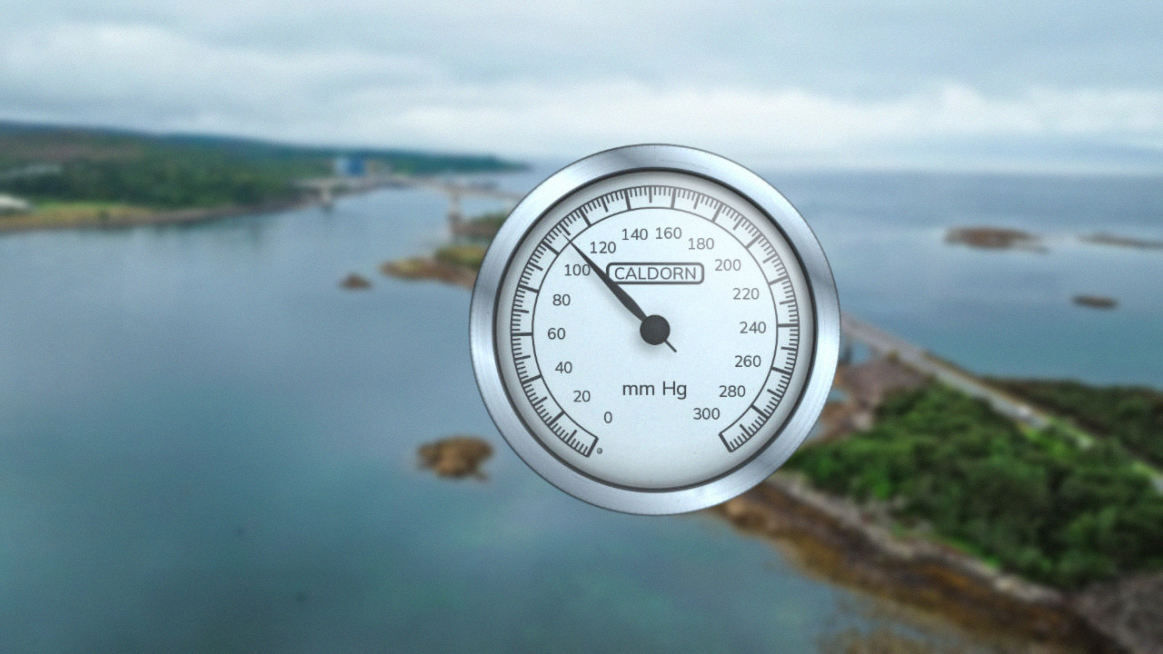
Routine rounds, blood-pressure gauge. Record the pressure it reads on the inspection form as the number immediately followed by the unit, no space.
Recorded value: 108mmHg
